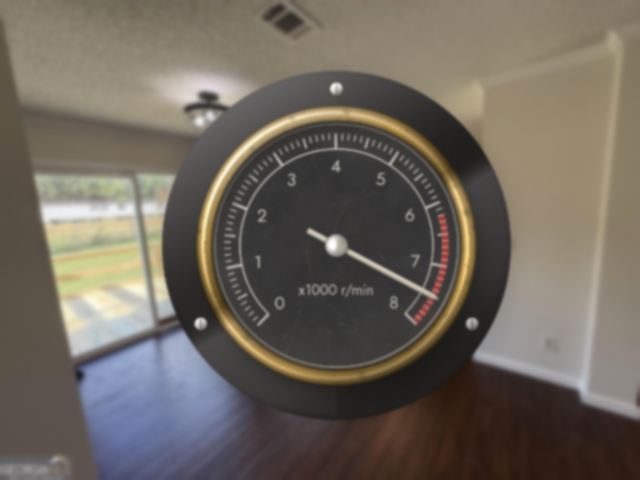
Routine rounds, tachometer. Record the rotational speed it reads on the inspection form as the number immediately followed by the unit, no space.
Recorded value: 7500rpm
